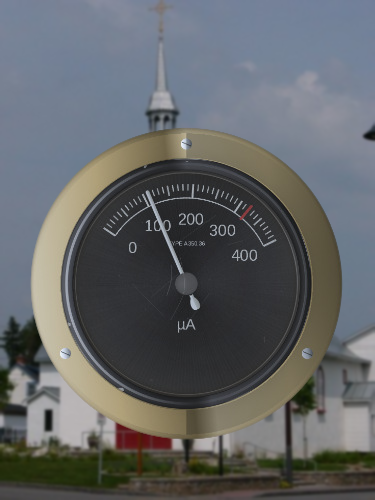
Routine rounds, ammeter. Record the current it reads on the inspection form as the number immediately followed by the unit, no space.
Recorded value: 110µA
